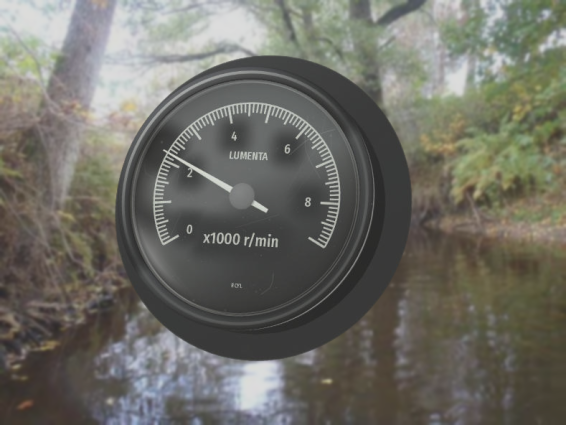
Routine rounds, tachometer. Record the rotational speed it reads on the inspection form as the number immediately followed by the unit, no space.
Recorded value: 2200rpm
